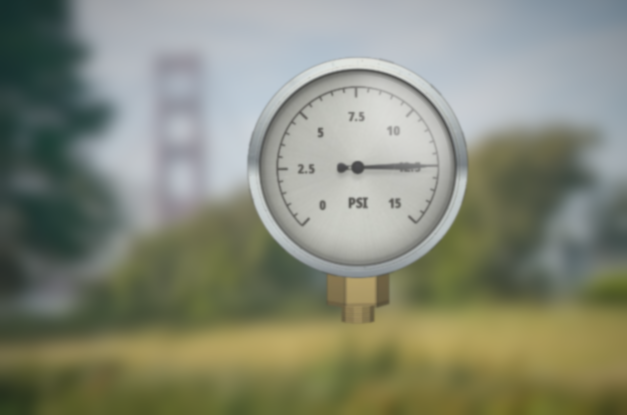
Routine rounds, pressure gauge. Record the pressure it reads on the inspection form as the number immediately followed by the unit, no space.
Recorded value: 12.5psi
